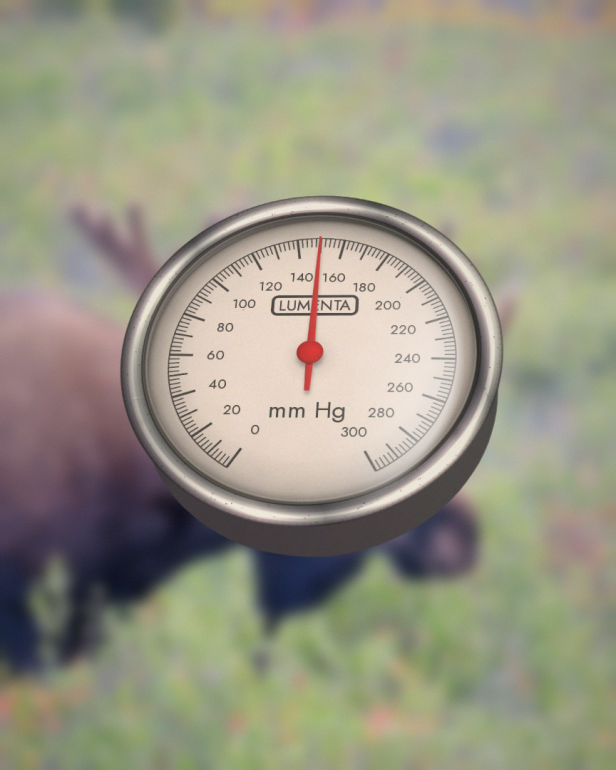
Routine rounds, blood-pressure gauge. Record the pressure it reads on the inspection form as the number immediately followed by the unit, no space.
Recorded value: 150mmHg
